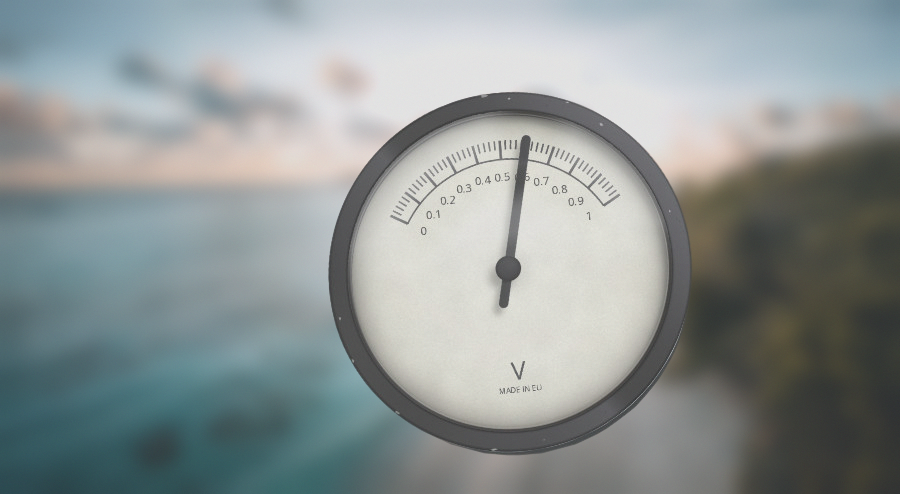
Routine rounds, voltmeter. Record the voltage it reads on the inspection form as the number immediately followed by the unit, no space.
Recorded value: 0.6V
